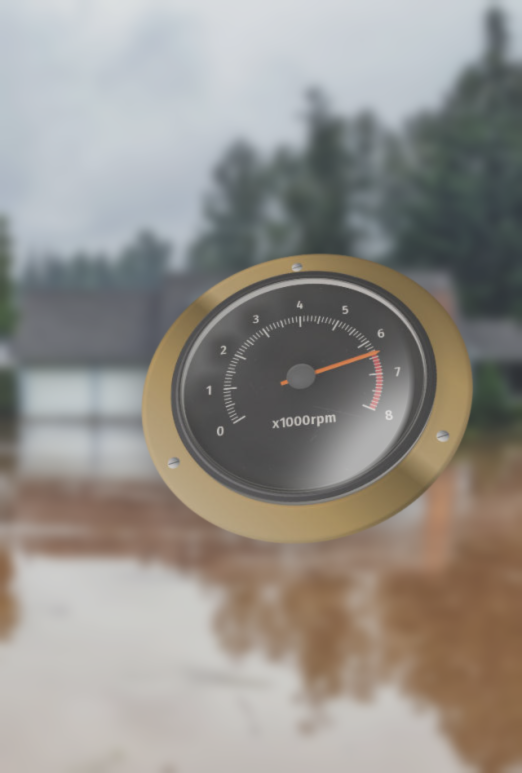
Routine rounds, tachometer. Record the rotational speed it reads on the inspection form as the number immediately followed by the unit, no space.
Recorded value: 6500rpm
